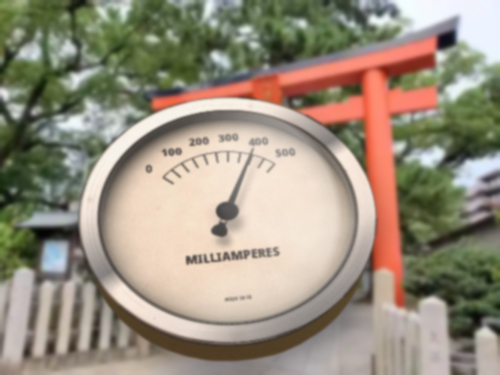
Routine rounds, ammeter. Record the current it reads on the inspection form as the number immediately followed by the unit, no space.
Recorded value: 400mA
